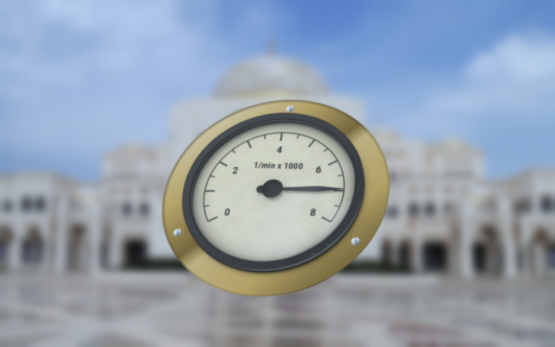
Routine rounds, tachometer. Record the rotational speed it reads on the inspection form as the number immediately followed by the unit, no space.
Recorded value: 7000rpm
